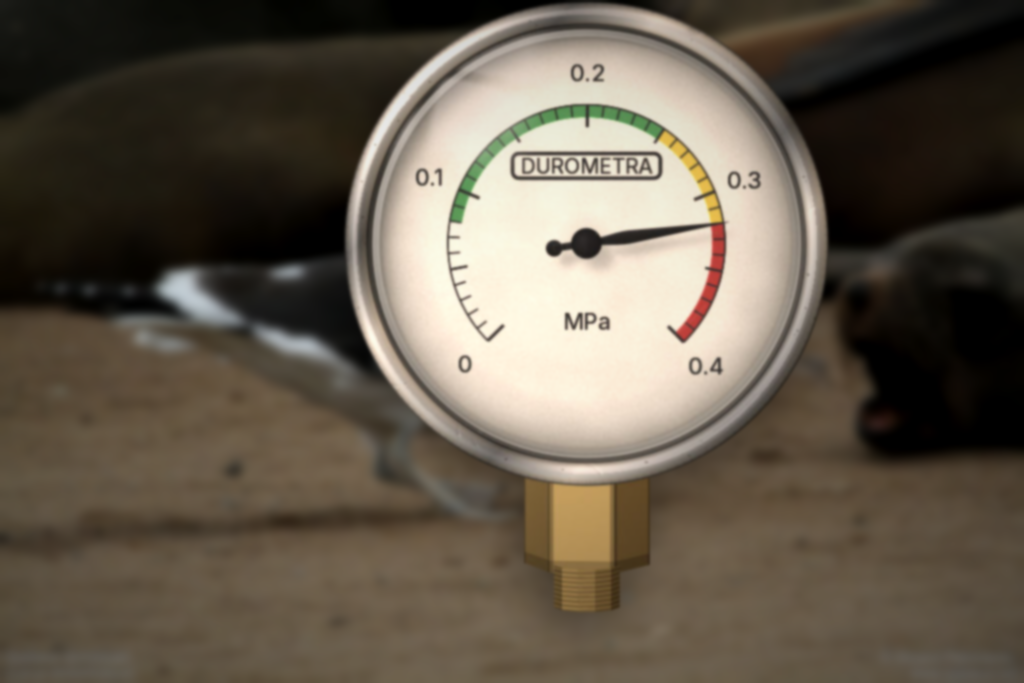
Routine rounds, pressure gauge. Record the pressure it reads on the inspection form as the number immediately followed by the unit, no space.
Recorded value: 0.32MPa
